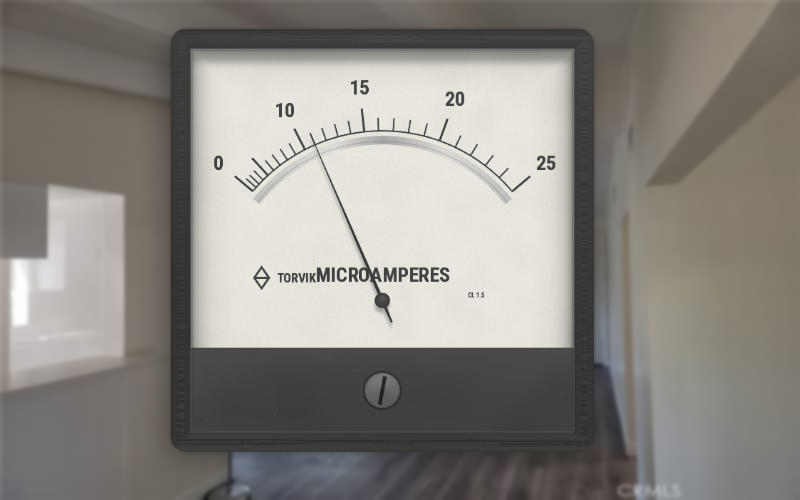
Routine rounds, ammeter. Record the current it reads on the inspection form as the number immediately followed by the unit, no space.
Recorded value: 11µA
